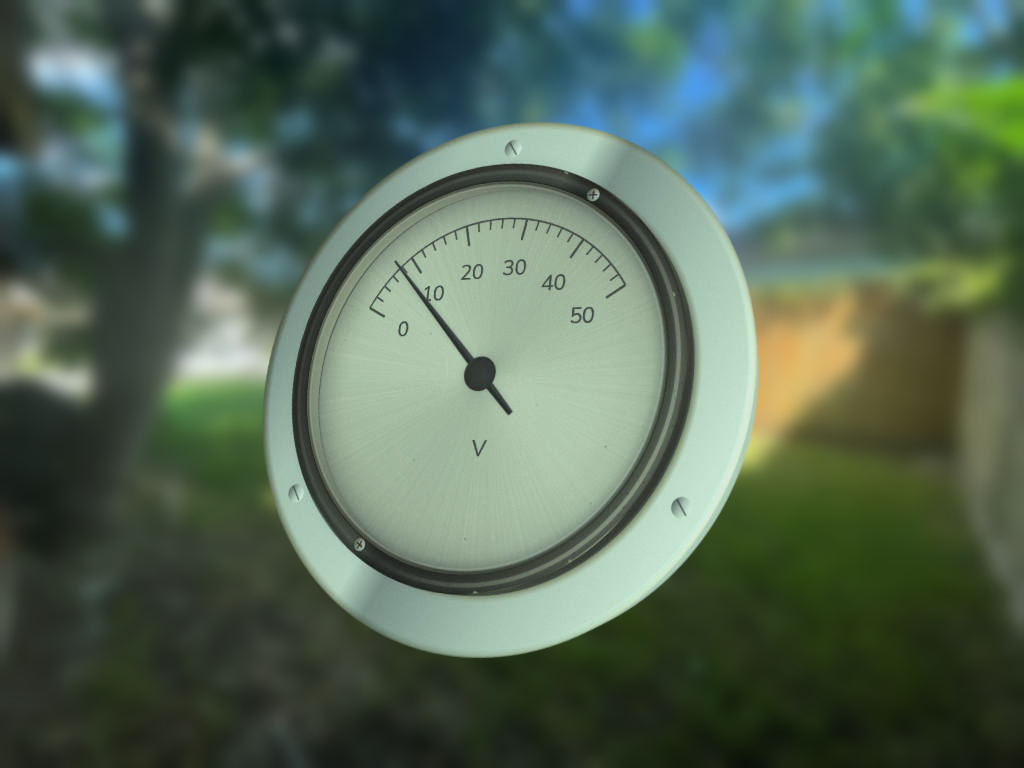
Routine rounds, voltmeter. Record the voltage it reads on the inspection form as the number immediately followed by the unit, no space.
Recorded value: 8V
